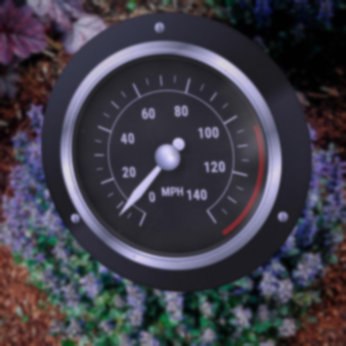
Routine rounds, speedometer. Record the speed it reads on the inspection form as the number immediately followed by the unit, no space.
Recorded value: 7.5mph
